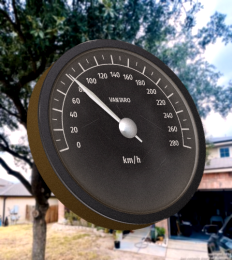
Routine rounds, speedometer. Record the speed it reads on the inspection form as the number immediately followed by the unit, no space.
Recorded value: 80km/h
